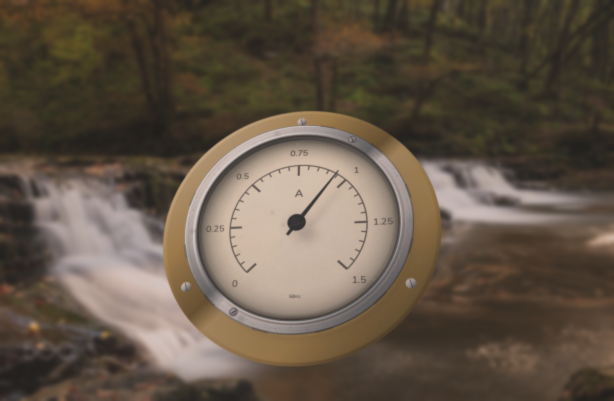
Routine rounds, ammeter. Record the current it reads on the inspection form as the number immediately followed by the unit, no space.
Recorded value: 0.95A
